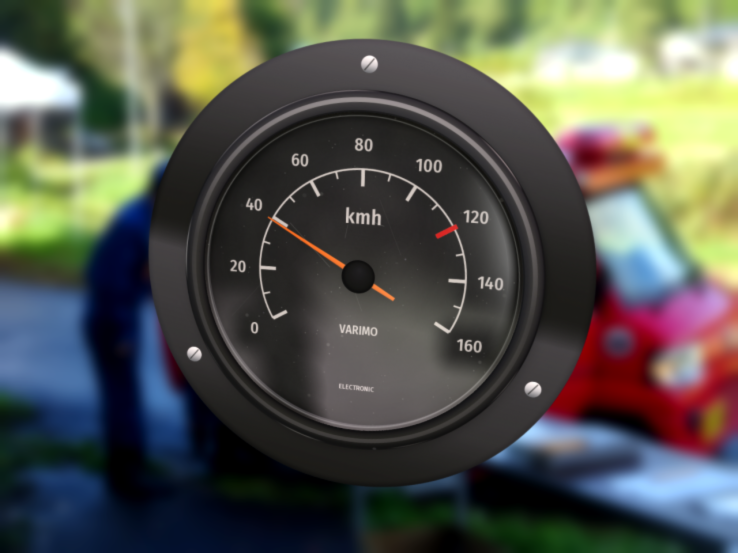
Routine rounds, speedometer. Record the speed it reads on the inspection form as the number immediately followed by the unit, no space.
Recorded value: 40km/h
